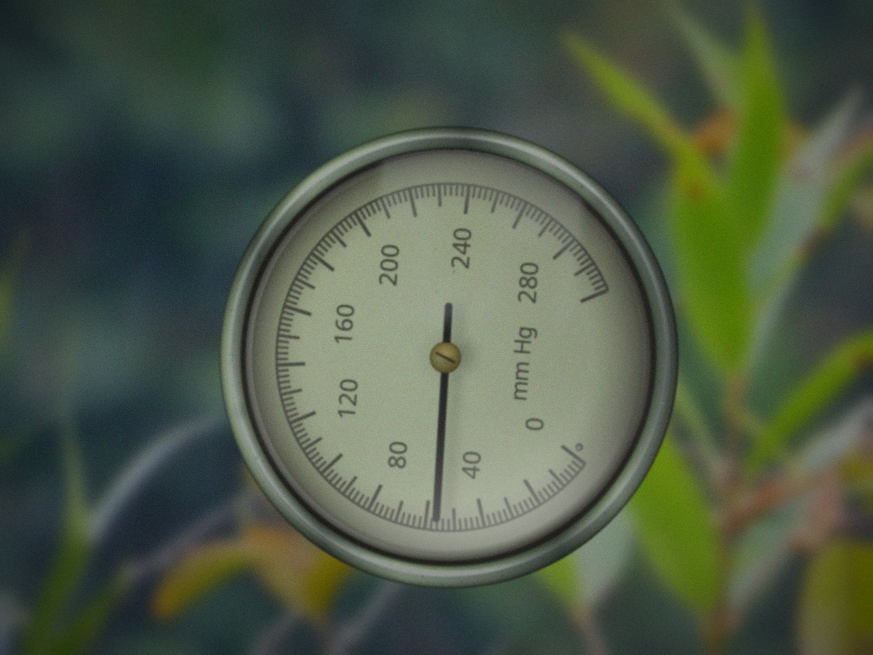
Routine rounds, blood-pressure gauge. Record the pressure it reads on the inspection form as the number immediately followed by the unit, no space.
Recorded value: 56mmHg
